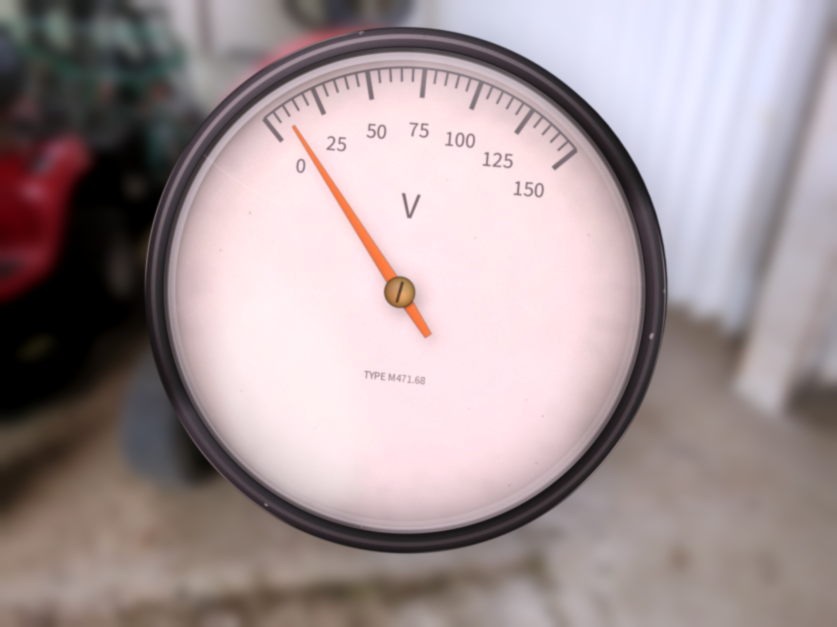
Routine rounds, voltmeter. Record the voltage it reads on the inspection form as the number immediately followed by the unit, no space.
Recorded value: 10V
